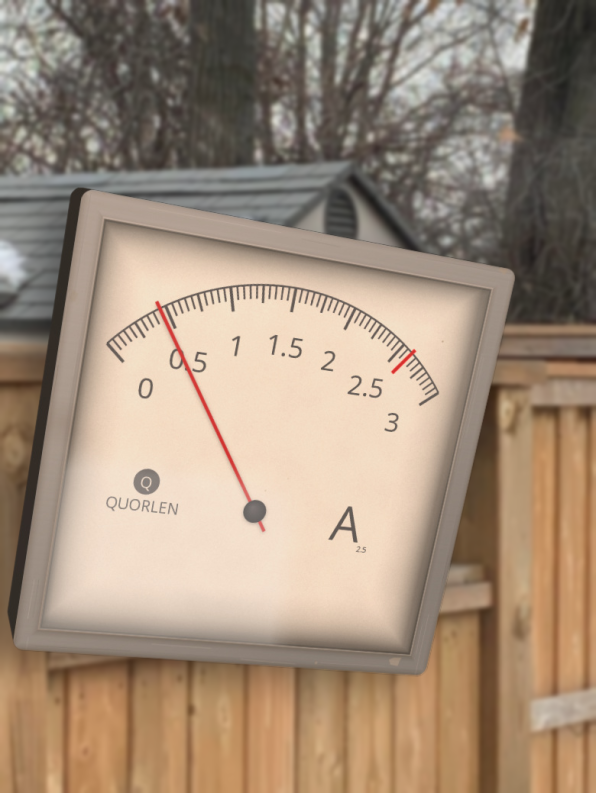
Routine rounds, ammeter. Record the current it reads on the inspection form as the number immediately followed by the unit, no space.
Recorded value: 0.45A
